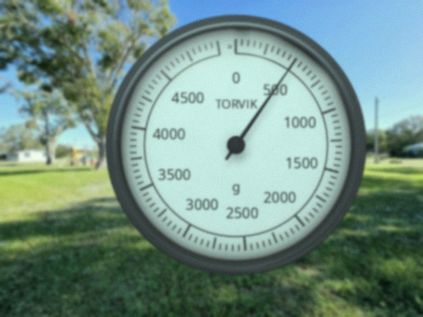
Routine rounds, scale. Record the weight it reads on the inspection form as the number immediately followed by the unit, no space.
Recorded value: 500g
